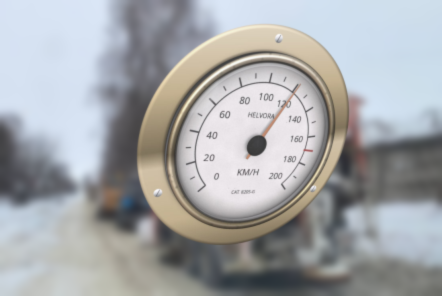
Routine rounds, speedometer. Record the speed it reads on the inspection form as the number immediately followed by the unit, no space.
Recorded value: 120km/h
